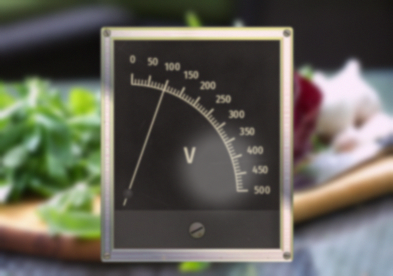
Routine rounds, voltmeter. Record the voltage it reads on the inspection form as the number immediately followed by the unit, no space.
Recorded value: 100V
